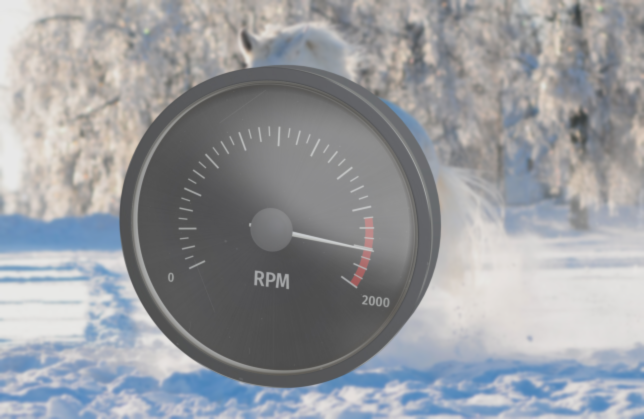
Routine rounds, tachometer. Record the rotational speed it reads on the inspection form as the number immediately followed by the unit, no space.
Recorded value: 1800rpm
